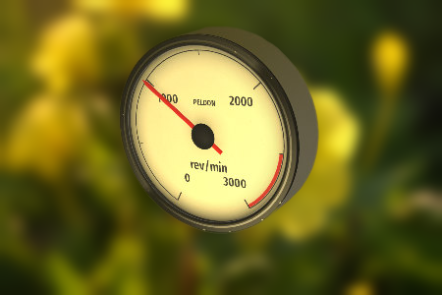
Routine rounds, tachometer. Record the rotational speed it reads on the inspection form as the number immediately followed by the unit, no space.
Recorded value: 1000rpm
